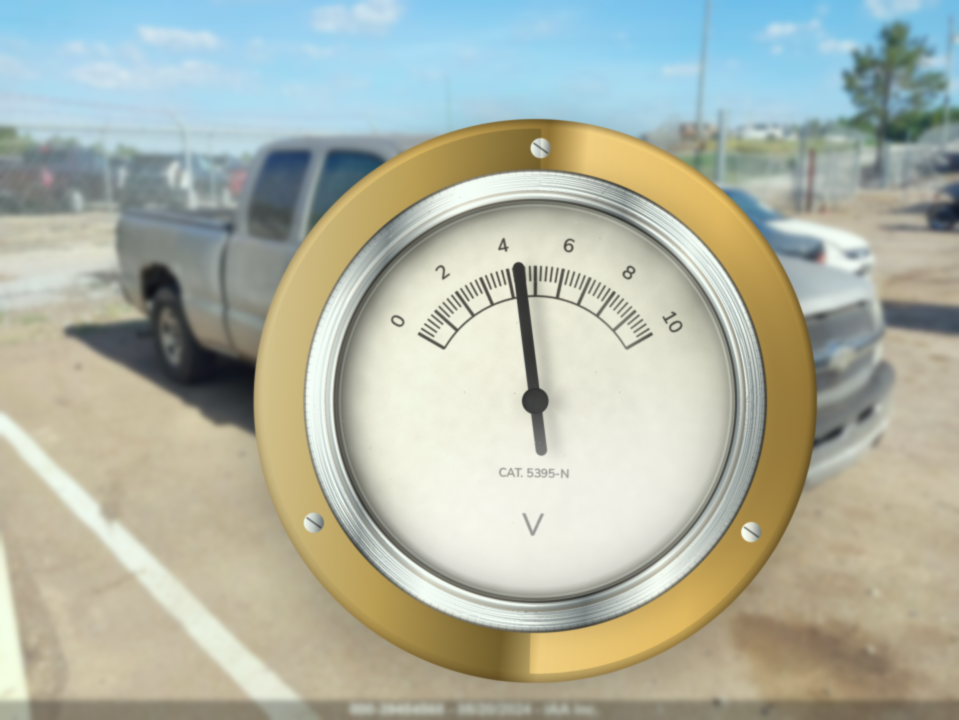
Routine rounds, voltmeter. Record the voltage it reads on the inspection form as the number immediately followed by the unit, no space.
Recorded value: 4.4V
